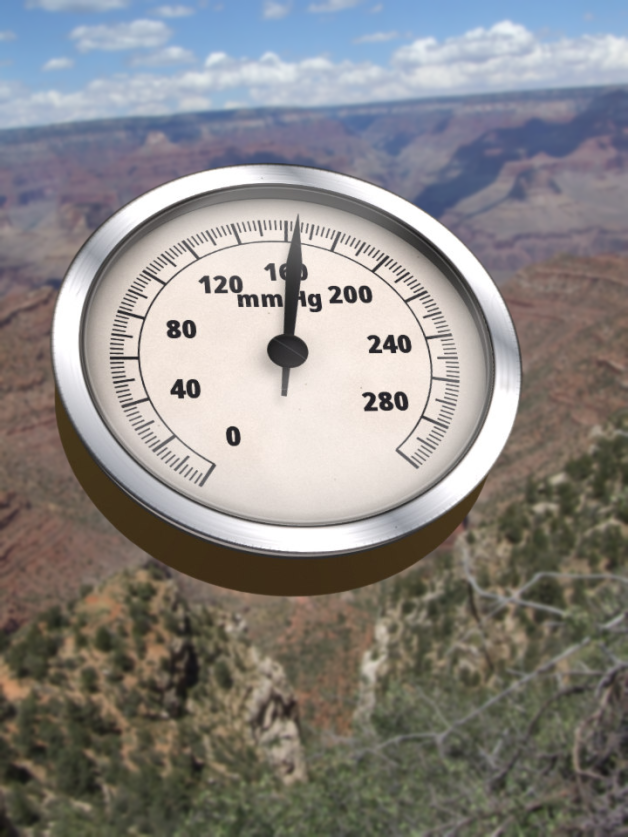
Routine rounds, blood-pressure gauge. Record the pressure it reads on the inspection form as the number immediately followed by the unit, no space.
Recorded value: 164mmHg
